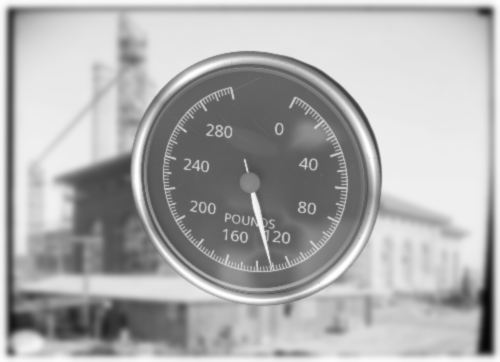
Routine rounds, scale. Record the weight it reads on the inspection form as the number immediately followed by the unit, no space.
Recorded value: 130lb
